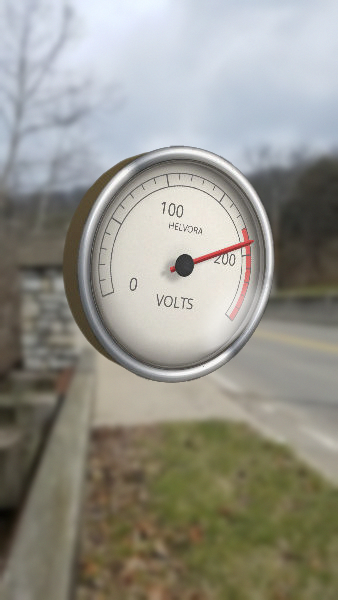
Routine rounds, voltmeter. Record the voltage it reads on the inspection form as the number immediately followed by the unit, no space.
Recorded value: 190V
